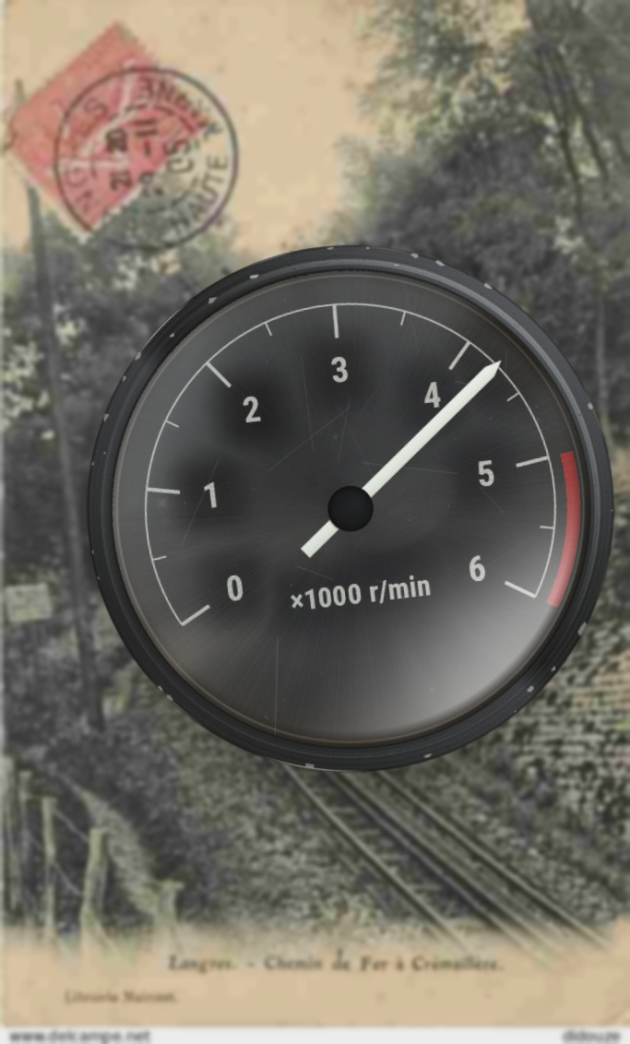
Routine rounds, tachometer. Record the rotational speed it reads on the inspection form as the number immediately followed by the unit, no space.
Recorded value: 4250rpm
